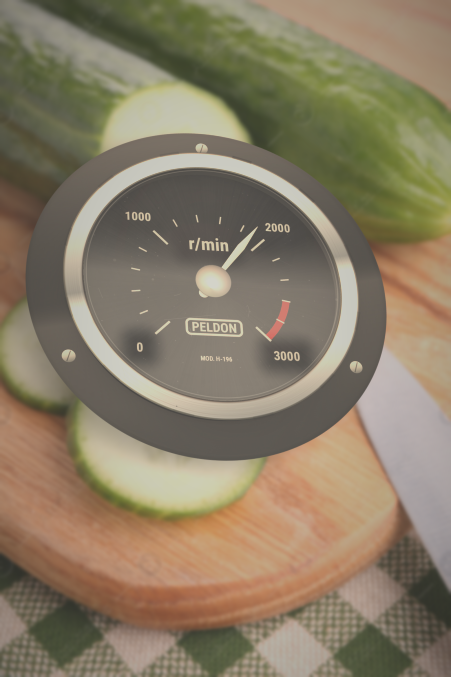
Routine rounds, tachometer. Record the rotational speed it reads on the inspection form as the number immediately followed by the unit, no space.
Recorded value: 1900rpm
